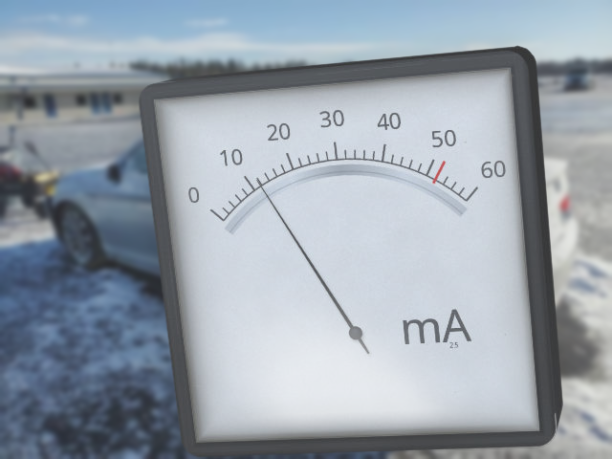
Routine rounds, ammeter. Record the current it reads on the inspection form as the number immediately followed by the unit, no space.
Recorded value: 12mA
